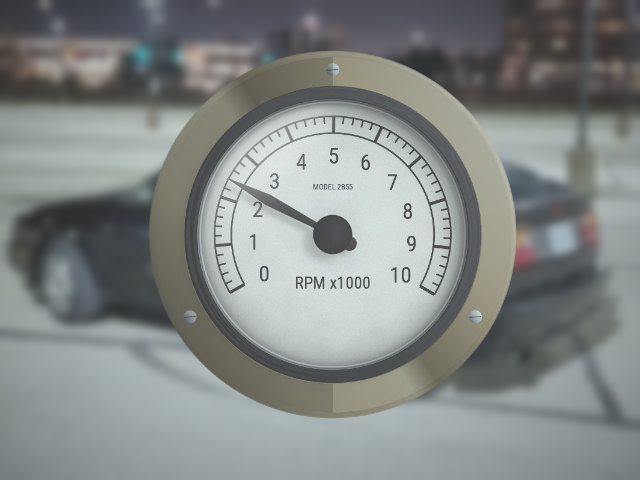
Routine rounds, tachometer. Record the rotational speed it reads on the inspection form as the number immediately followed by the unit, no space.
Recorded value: 2400rpm
